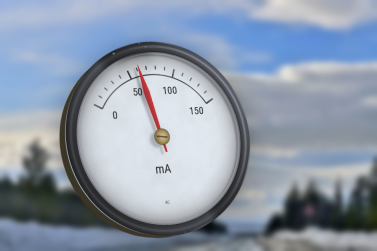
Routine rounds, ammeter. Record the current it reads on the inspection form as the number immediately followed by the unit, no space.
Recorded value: 60mA
